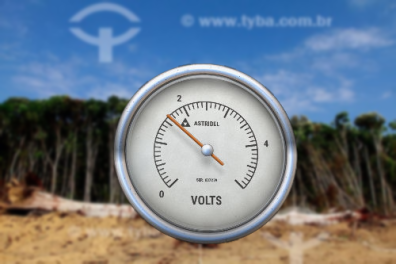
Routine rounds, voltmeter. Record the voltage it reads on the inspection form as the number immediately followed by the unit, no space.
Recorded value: 1.6V
